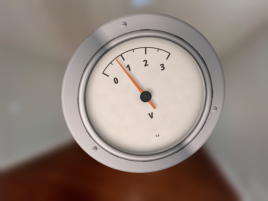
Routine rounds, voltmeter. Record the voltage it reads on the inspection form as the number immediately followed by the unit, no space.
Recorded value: 0.75V
